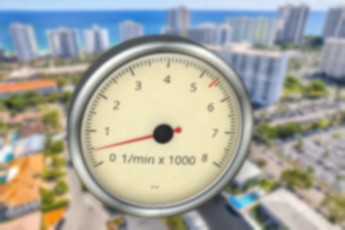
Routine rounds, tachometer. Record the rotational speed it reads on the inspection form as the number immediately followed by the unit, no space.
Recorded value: 500rpm
